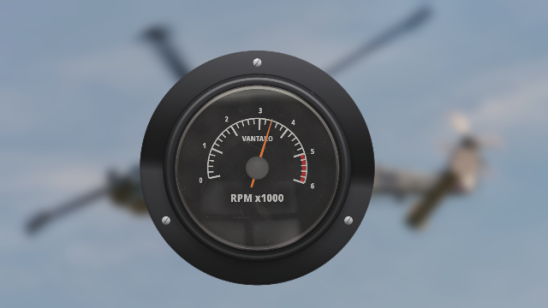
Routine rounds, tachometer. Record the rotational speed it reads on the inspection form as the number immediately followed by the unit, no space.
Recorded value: 3400rpm
